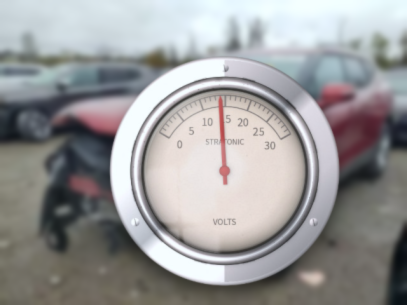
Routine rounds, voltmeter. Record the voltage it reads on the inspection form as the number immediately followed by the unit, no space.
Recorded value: 14V
